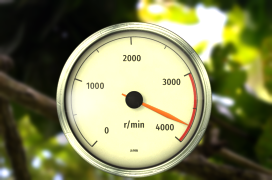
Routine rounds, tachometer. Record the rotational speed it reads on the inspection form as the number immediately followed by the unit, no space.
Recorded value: 3750rpm
